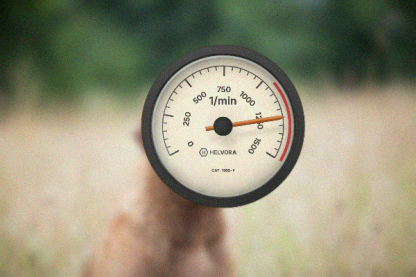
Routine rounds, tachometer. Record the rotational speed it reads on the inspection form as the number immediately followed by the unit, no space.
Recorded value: 1250rpm
